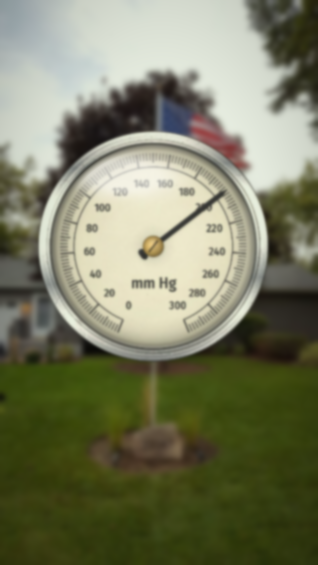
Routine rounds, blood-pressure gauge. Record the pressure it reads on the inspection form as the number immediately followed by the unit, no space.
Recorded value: 200mmHg
